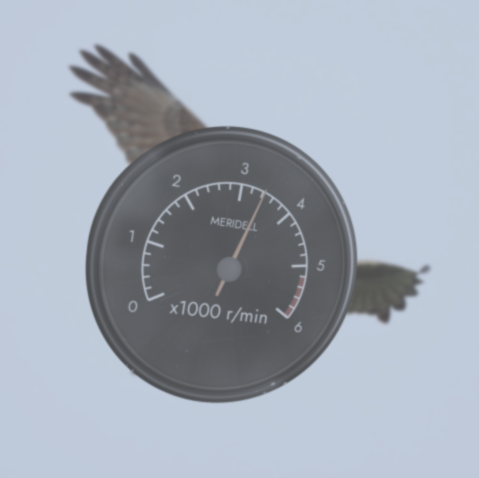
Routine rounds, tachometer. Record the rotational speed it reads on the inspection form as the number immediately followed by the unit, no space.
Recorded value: 3400rpm
